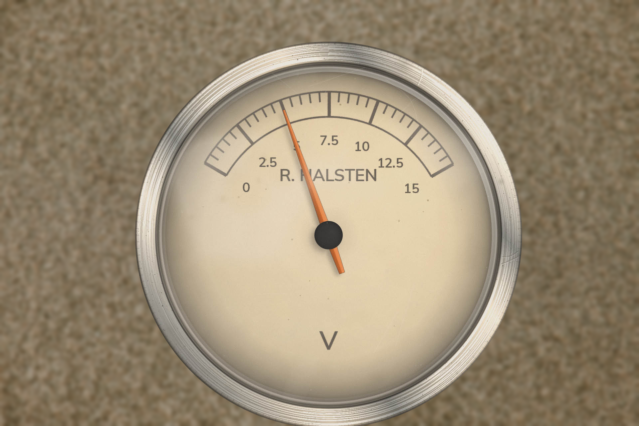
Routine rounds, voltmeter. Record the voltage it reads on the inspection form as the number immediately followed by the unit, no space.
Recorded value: 5V
